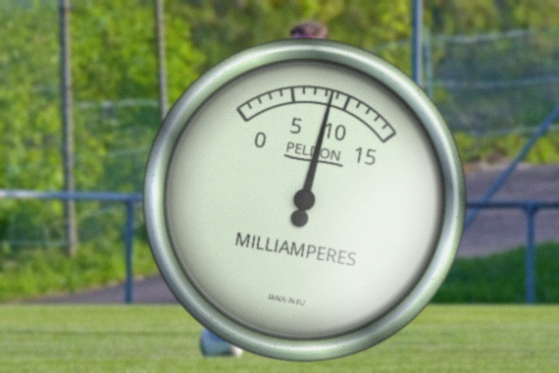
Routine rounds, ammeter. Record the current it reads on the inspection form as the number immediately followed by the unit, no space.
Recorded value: 8.5mA
